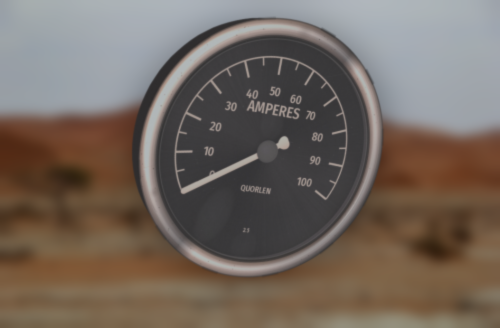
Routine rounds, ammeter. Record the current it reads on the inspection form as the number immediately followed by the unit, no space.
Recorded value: 0A
